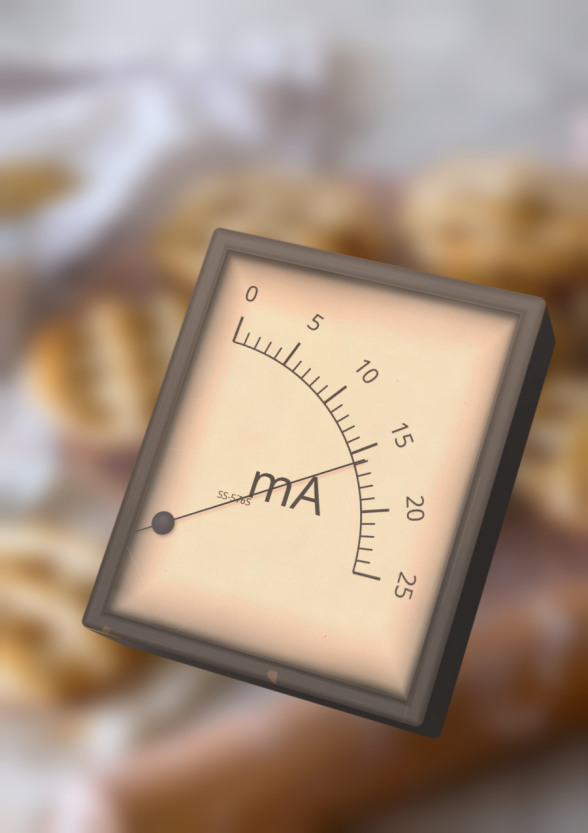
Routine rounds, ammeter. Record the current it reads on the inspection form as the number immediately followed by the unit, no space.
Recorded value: 16mA
